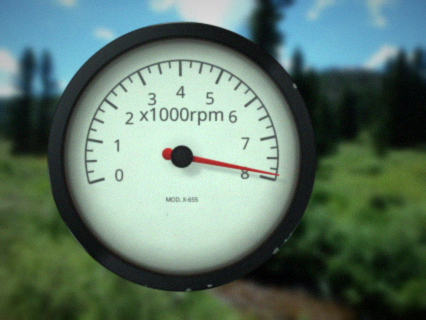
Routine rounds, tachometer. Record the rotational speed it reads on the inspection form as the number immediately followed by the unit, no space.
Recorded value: 7875rpm
